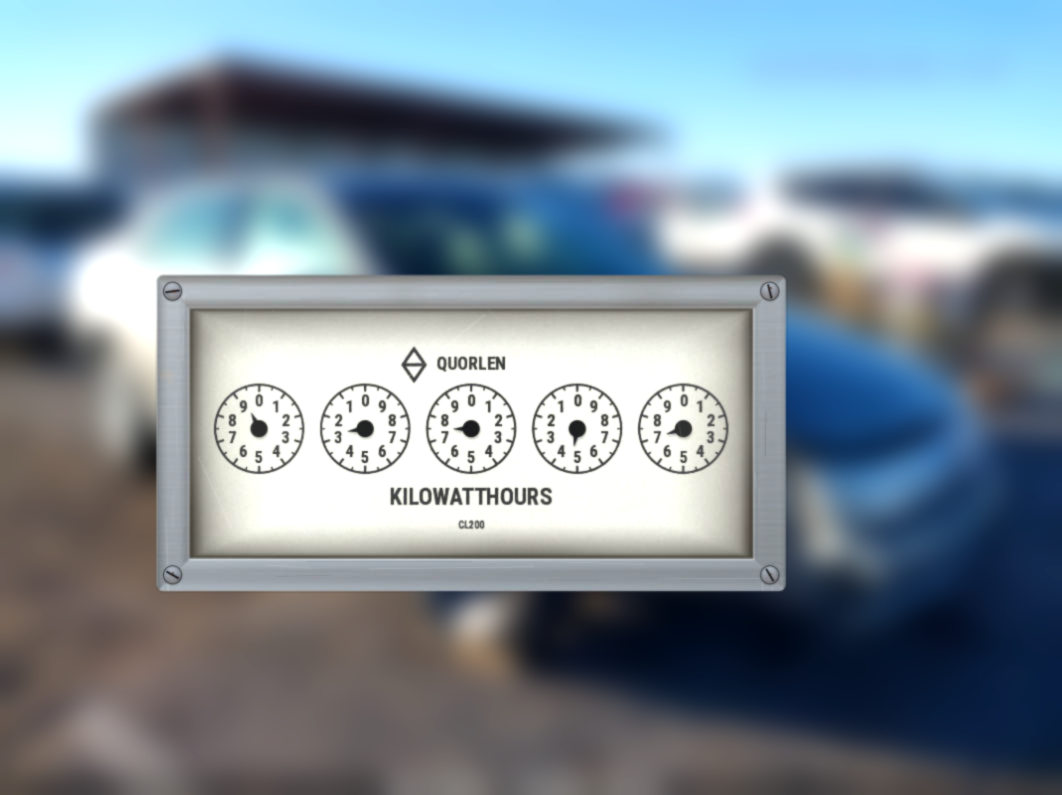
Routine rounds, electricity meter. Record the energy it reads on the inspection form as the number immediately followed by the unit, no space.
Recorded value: 92747kWh
